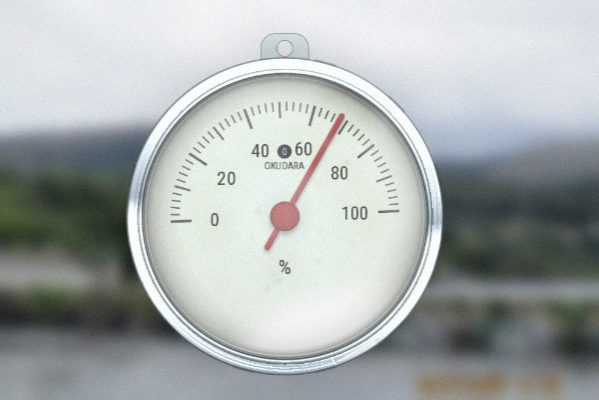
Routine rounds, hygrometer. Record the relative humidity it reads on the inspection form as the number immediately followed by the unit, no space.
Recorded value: 68%
